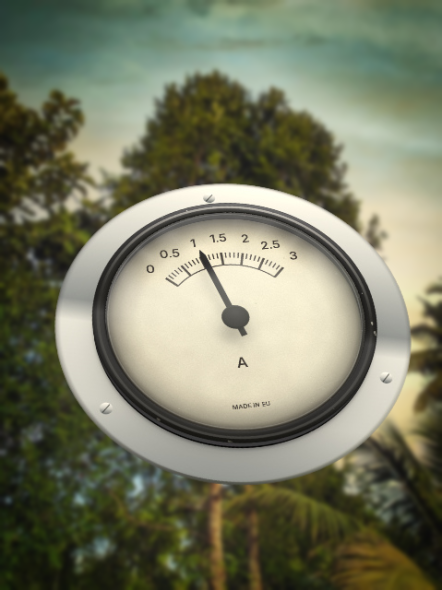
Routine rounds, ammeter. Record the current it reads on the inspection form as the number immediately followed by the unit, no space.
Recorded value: 1A
